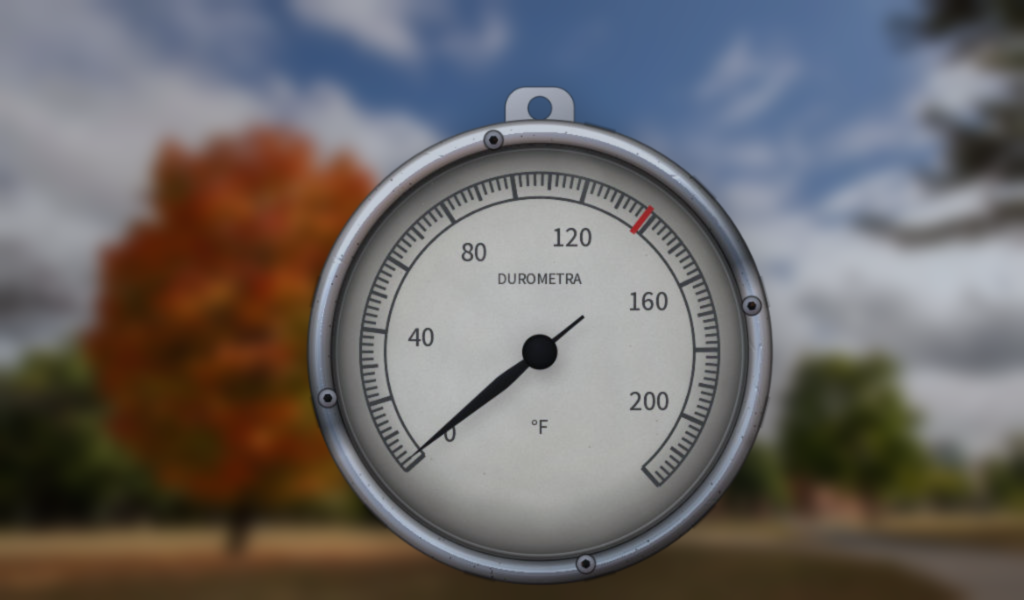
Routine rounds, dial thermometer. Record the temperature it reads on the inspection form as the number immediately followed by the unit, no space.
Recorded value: 2°F
